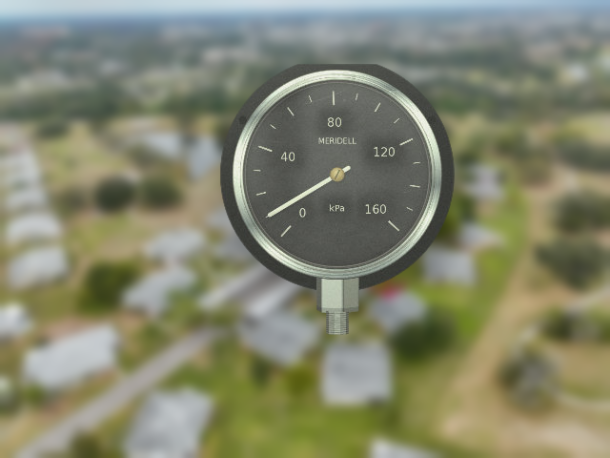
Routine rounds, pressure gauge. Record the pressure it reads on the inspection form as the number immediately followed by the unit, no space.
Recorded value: 10kPa
